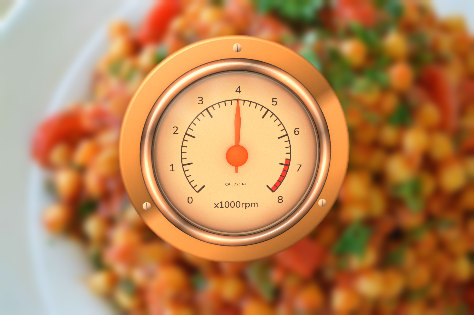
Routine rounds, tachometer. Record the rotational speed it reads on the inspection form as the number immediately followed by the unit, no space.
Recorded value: 4000rpm
